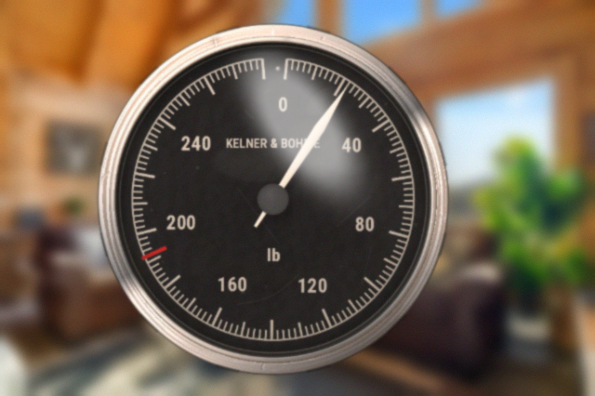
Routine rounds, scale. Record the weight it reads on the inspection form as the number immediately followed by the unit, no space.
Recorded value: 22lb
